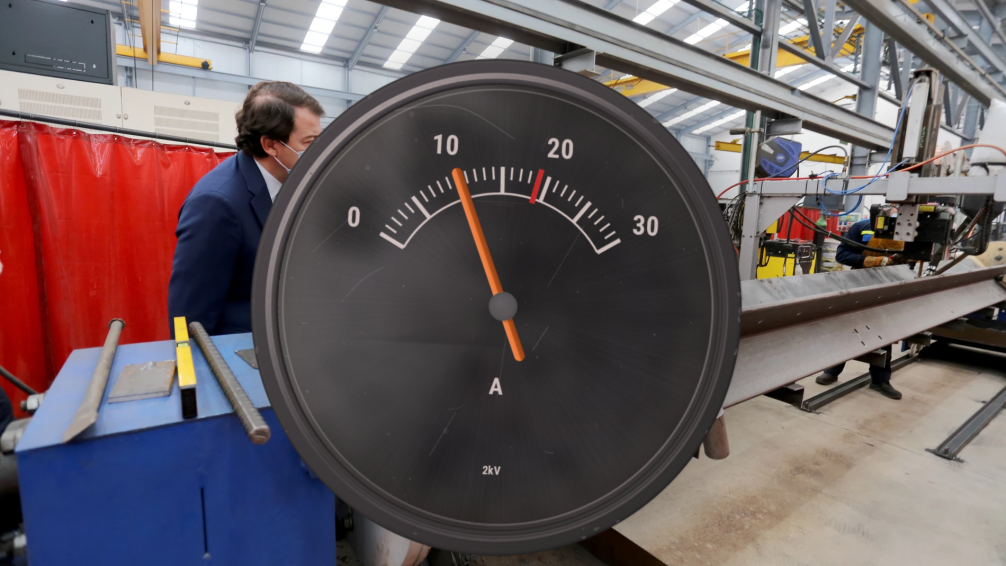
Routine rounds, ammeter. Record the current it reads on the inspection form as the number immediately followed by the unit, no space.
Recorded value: 10A
